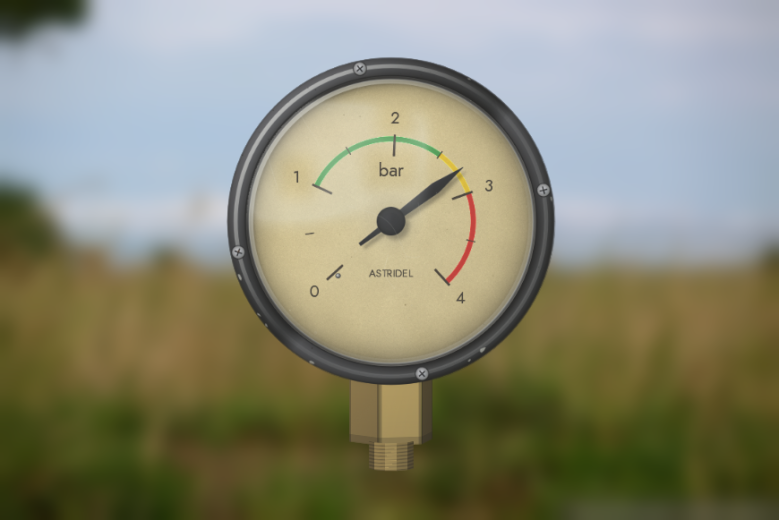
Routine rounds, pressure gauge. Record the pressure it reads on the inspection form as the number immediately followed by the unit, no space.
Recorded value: 2.75bar
